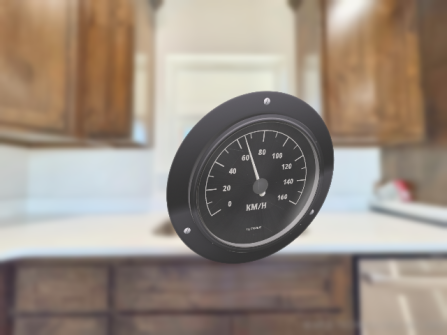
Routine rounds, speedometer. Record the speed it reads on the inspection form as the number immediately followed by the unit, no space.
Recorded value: 65km/h
